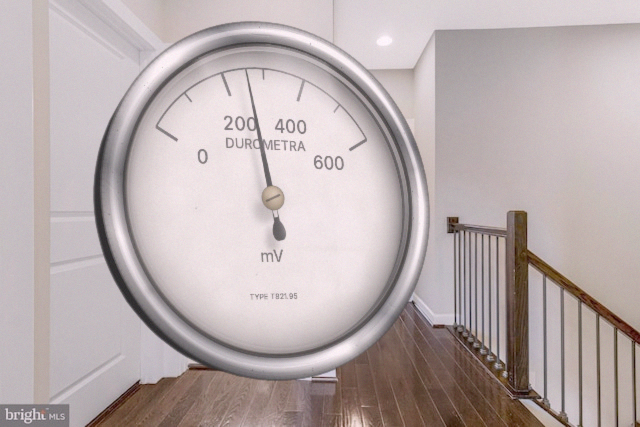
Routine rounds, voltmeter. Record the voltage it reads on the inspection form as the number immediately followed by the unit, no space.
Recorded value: 250mV
